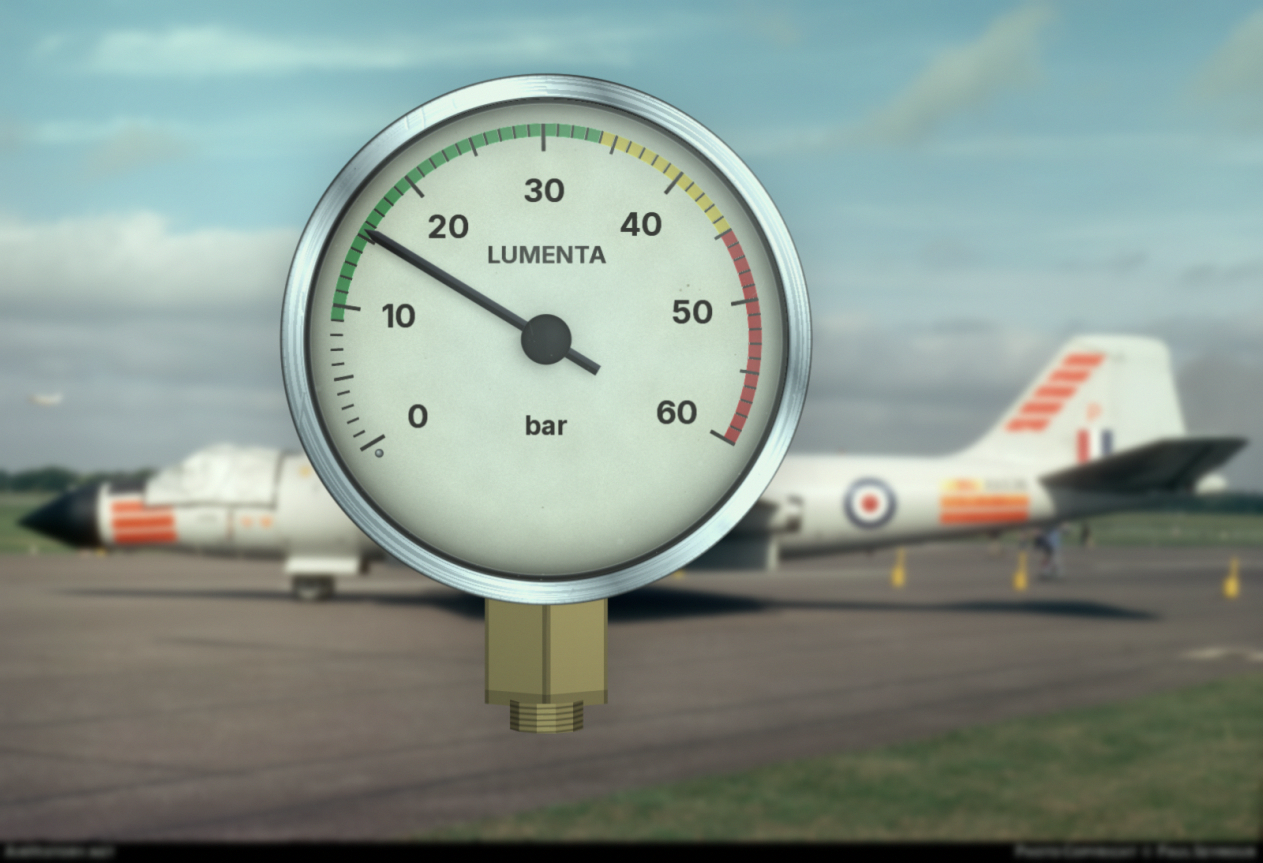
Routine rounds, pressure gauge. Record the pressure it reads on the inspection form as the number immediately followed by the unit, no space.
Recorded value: 15.5bar
